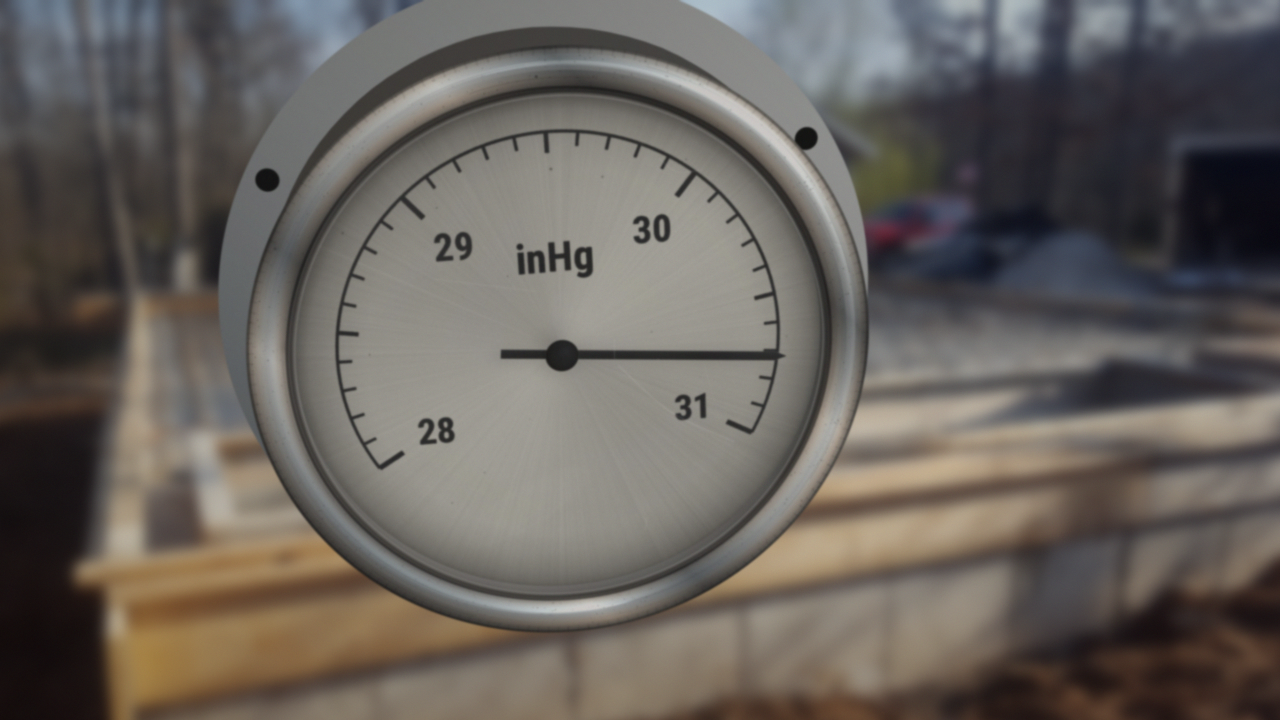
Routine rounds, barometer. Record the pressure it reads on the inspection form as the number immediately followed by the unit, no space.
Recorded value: 30.7inHg
